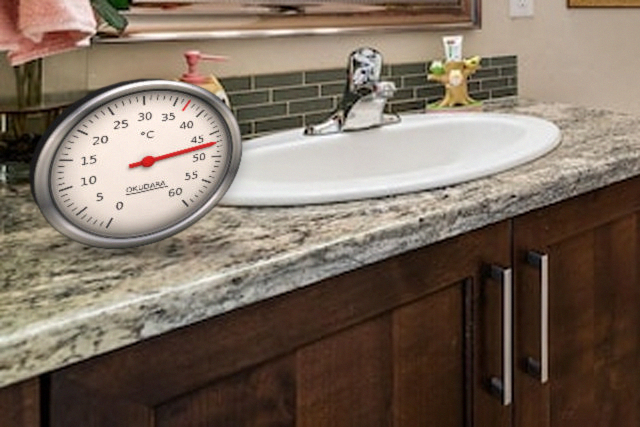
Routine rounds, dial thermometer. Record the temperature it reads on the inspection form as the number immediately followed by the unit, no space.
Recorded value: 47°C
